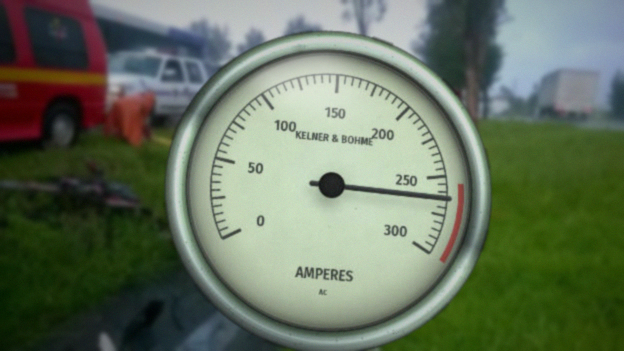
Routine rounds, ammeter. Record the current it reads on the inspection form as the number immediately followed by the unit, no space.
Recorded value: 265A
